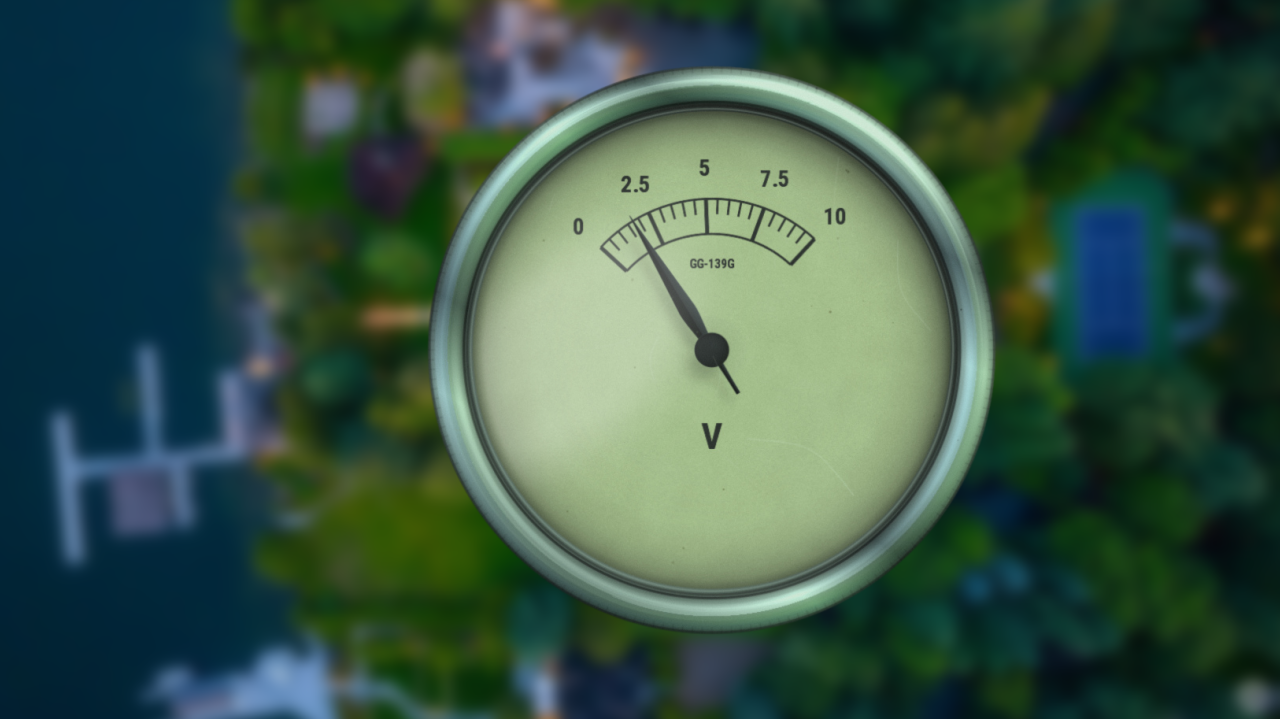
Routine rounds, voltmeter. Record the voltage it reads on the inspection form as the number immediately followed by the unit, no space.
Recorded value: 1.75V
